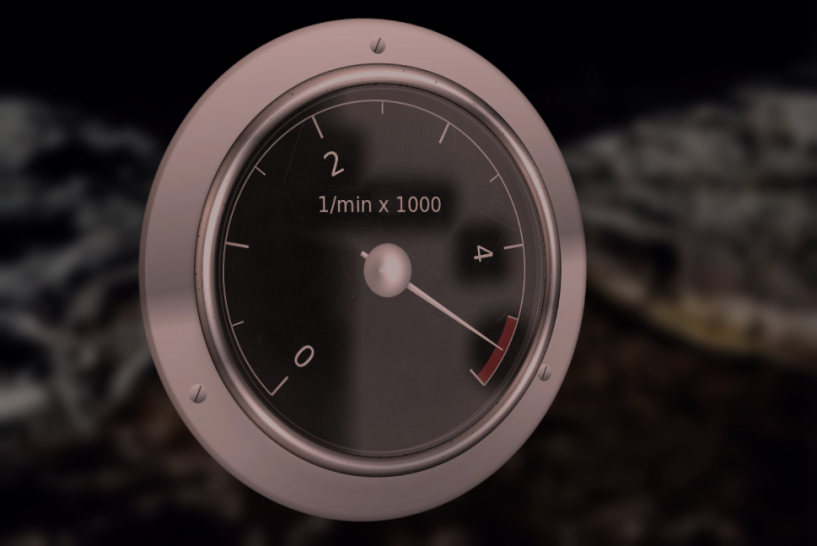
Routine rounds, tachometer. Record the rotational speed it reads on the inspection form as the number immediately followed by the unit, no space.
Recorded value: 4750rpm
